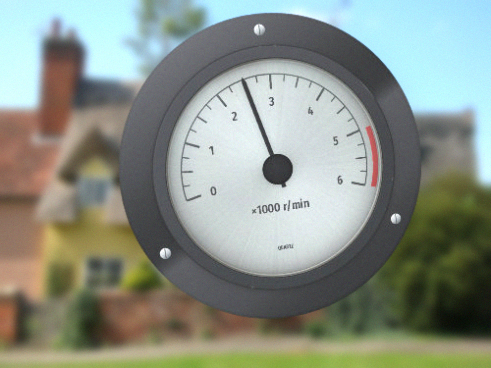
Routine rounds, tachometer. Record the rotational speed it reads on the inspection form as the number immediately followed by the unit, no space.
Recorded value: 2500rpm
